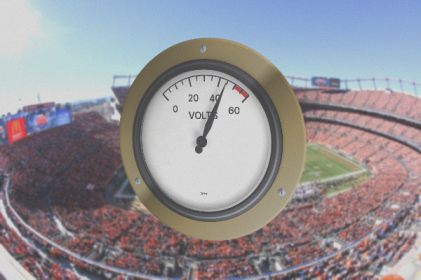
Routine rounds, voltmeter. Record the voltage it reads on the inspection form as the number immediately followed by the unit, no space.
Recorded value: 45V
